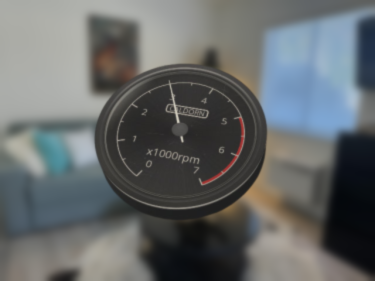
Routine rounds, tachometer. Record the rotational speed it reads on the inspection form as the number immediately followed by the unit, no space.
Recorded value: 3000rpm
